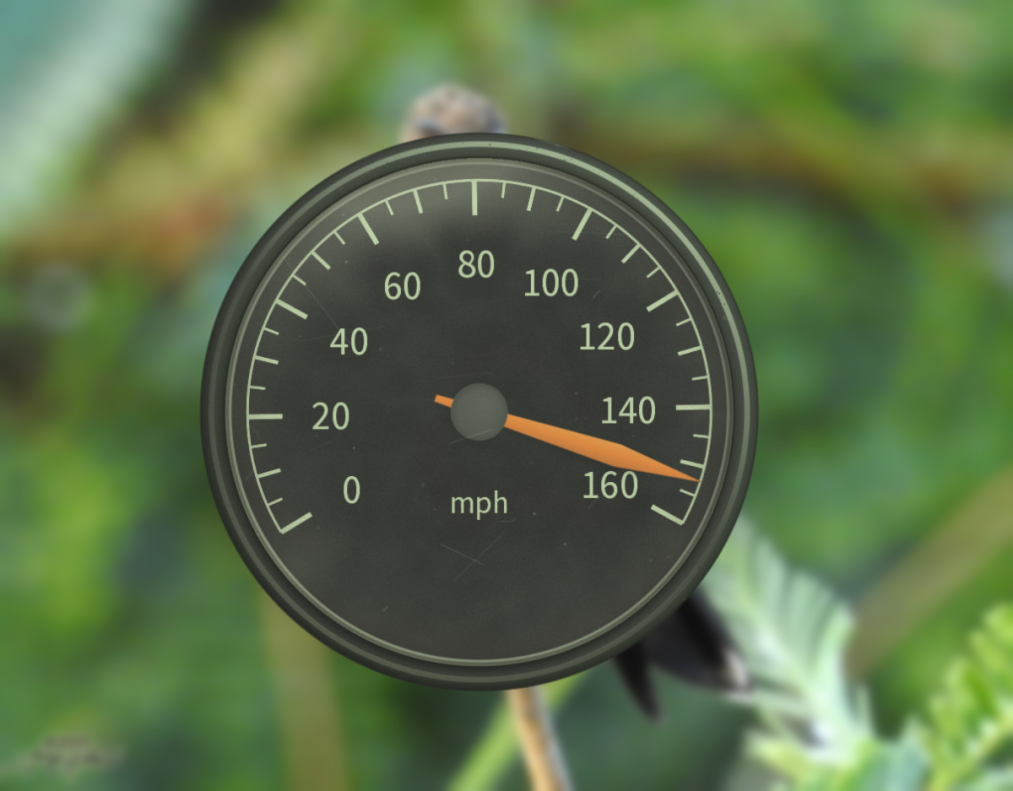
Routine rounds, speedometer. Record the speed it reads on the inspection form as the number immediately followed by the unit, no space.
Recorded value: 152.5mph
